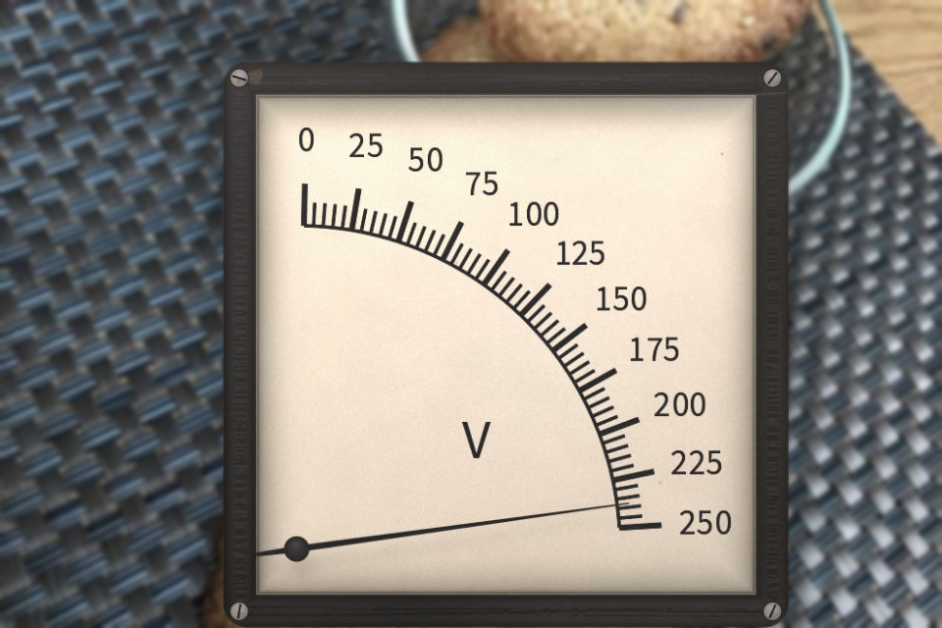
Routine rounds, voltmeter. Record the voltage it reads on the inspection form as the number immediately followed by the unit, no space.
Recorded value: 237.5V
